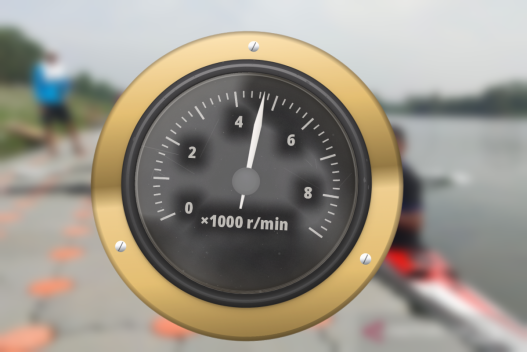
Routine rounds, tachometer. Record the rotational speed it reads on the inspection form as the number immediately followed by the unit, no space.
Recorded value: 4700rpm
